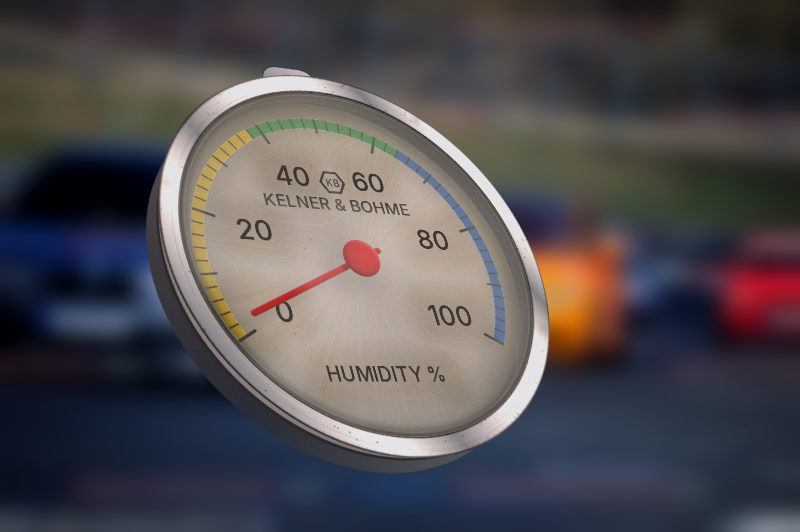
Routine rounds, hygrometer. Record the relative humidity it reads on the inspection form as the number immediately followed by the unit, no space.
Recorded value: 2%
